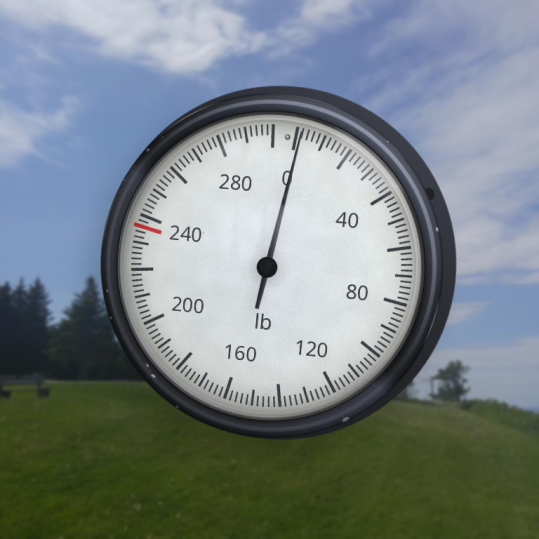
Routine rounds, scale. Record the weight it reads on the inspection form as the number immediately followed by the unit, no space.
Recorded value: 2lb
